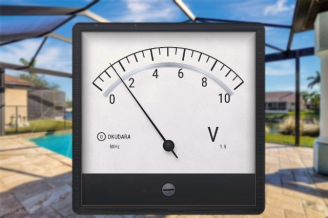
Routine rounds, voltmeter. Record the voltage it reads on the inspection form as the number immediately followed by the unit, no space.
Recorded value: 1.5V
